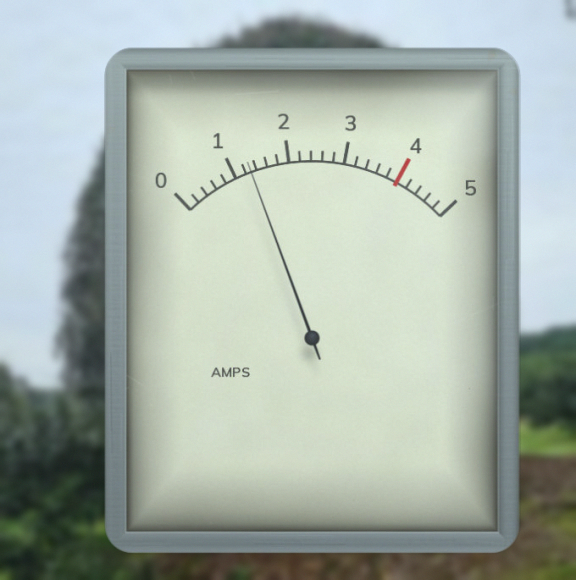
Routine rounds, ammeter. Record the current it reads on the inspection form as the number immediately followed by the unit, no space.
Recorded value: 1.3A
